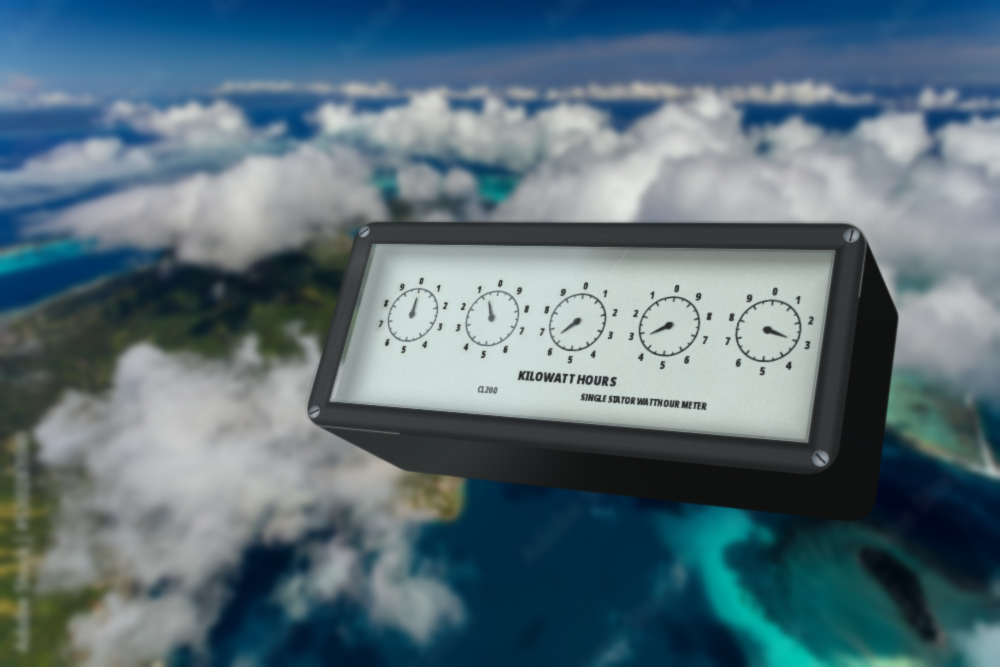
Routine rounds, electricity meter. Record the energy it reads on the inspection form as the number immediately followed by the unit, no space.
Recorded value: 633kWh
